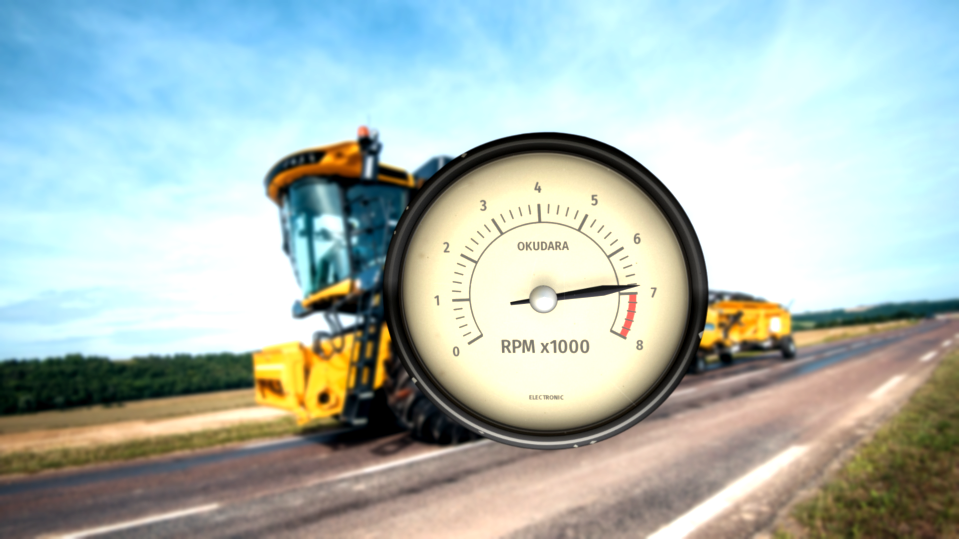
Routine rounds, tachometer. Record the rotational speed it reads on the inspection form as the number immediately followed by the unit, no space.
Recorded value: 6800rpm
